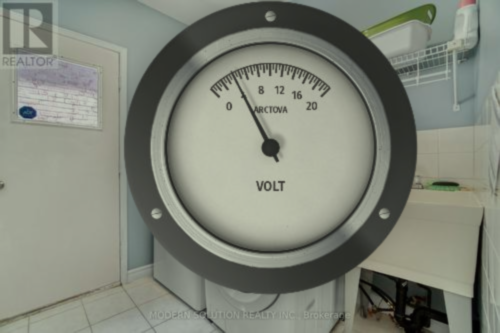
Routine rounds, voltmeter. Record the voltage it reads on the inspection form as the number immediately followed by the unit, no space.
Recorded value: 4V
